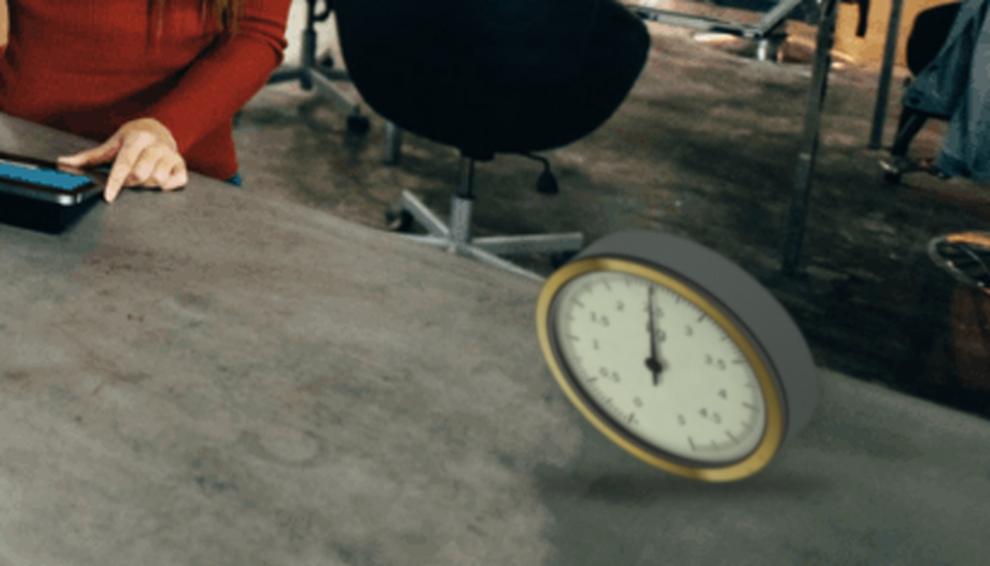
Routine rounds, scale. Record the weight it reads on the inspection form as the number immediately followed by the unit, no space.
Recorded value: 2.5kg
